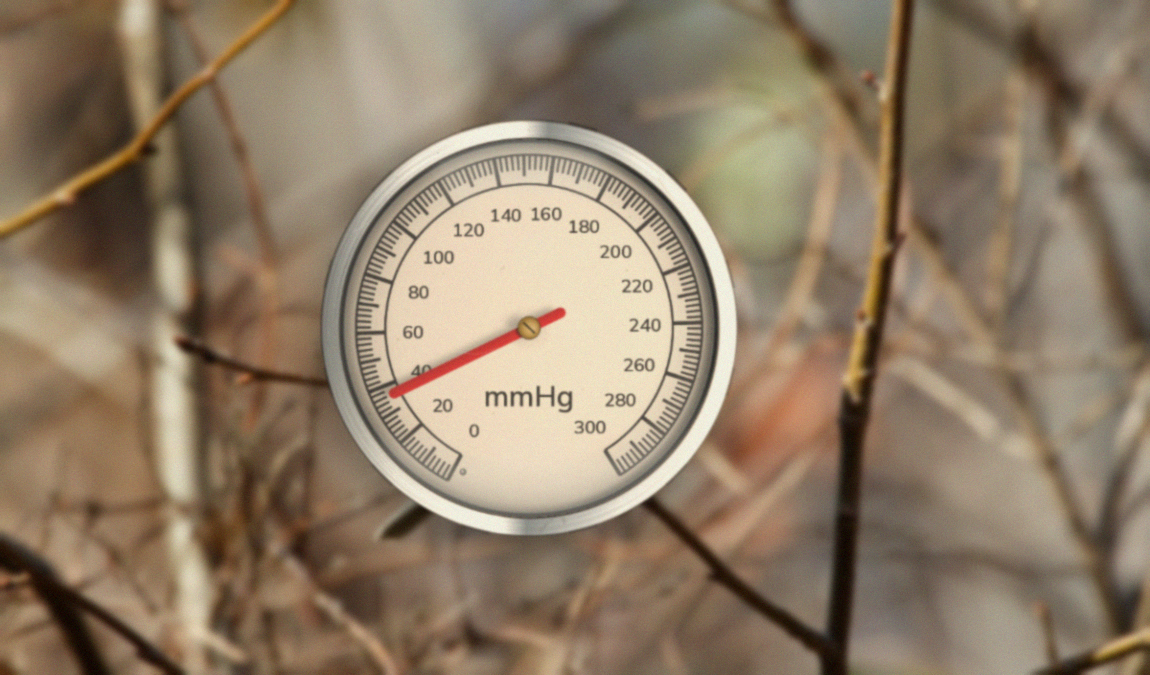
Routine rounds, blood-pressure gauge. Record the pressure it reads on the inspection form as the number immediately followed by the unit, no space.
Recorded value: 36mmHg
